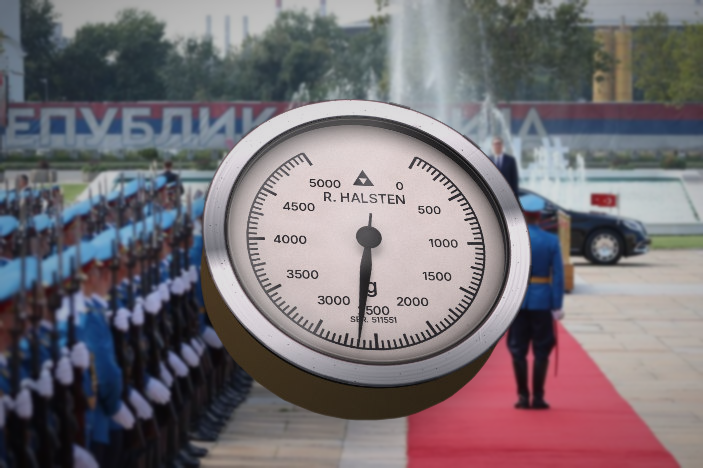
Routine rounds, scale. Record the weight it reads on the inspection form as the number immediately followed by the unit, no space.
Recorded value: 2650g
